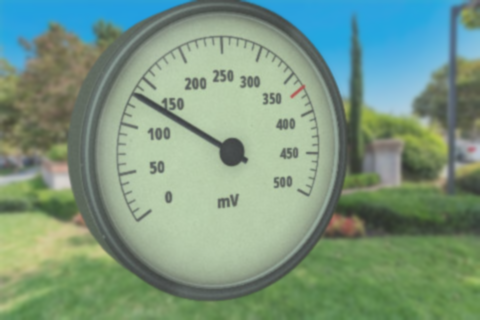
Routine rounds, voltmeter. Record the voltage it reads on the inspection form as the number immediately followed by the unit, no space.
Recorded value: 130mV
